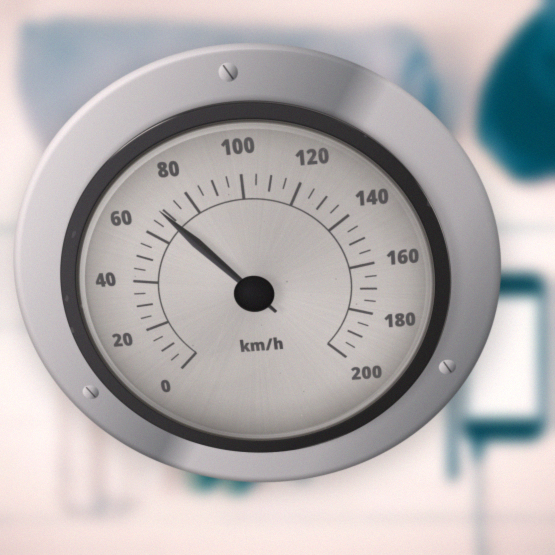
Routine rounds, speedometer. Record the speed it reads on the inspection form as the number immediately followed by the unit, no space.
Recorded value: 70km/h
